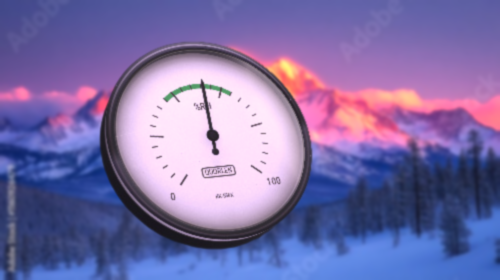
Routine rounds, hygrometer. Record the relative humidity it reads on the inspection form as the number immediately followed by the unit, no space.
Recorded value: 52%
